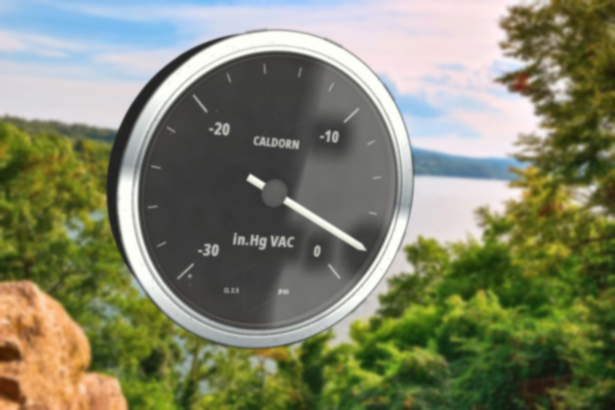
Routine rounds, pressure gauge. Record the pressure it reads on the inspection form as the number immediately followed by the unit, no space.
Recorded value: -2inHg
